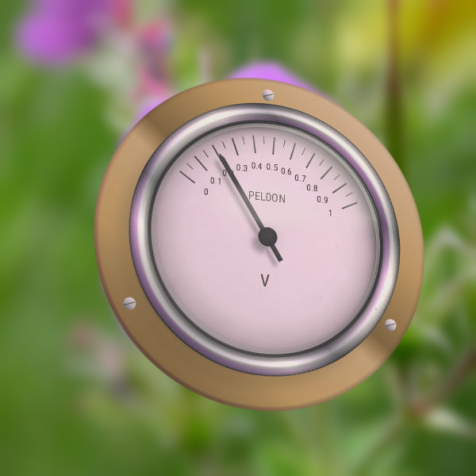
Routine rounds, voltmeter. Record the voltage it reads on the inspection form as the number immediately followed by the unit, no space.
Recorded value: 0.2V
